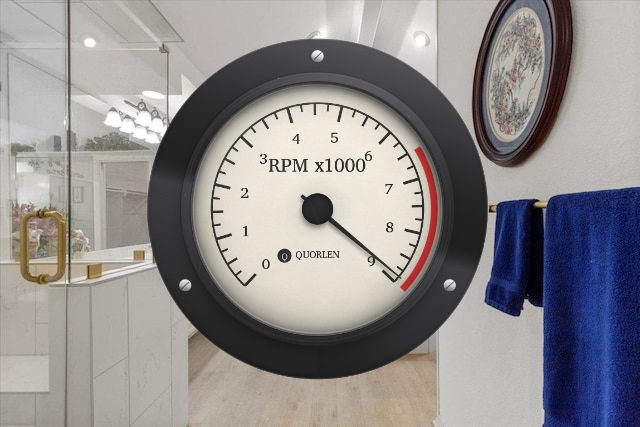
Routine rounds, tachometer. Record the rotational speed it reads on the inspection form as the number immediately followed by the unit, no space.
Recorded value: 8875rpm
